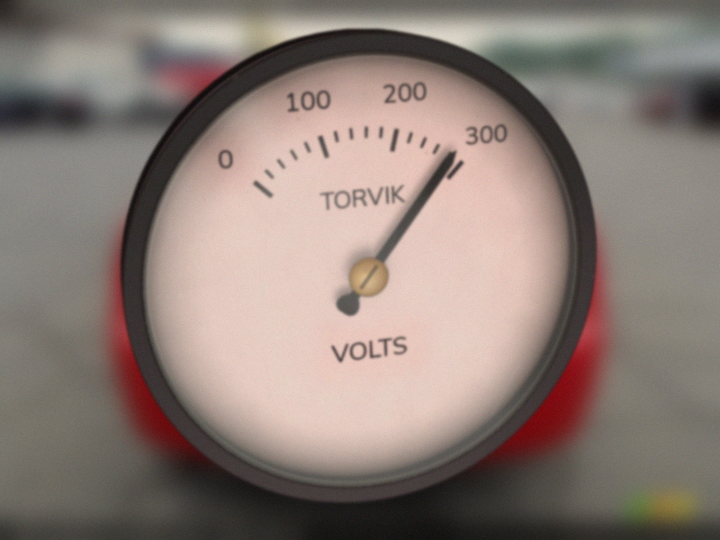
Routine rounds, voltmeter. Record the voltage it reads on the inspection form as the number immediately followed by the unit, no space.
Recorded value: 280V
